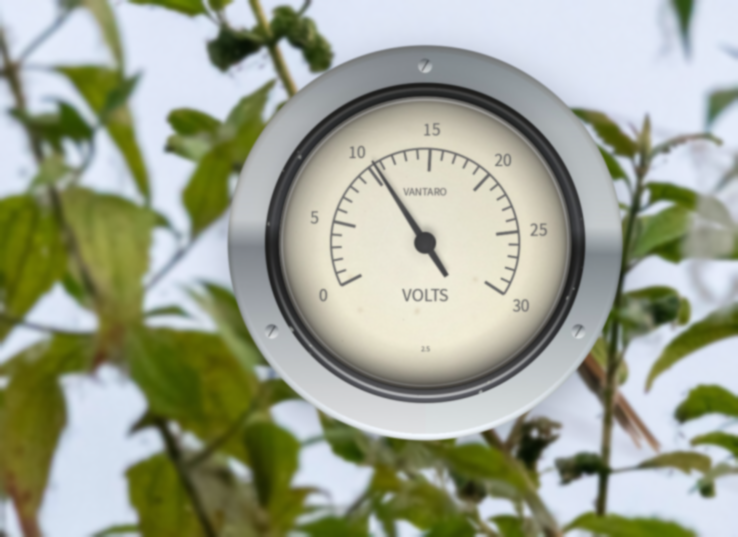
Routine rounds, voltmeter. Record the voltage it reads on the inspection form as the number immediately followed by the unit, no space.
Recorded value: 10.5V
